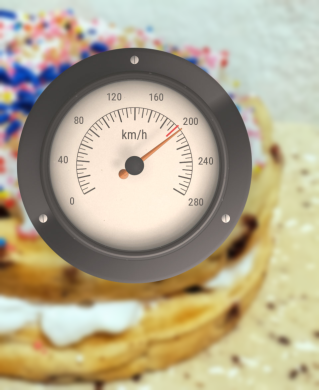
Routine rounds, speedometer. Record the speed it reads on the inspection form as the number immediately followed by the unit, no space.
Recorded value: 200km/h
